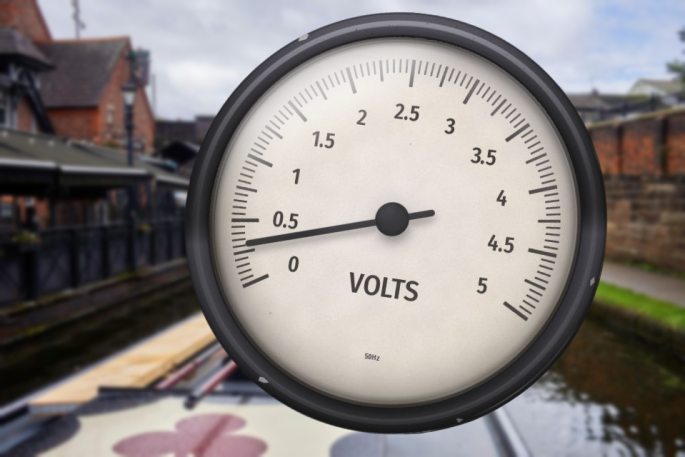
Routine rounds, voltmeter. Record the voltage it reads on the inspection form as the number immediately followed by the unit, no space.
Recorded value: 0.3V
